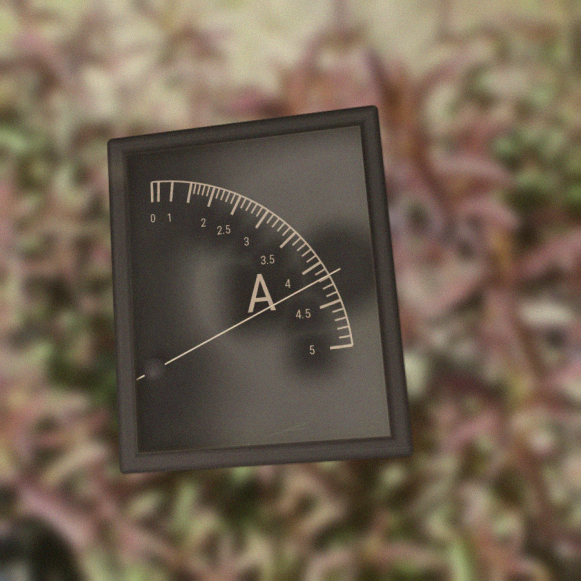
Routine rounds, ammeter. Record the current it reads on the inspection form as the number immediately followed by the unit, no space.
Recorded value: 4.2A
